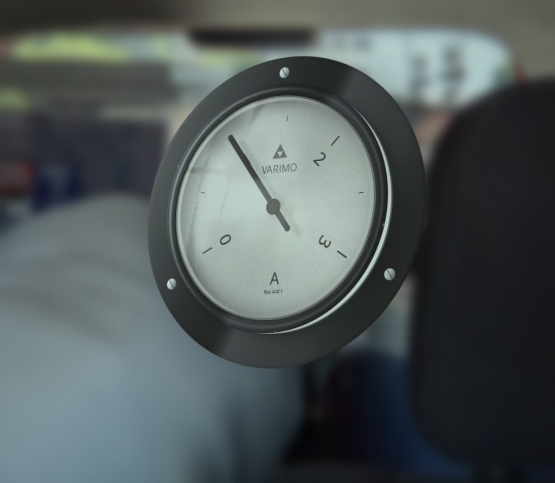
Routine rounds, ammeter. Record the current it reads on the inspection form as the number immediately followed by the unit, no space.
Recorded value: 1A
